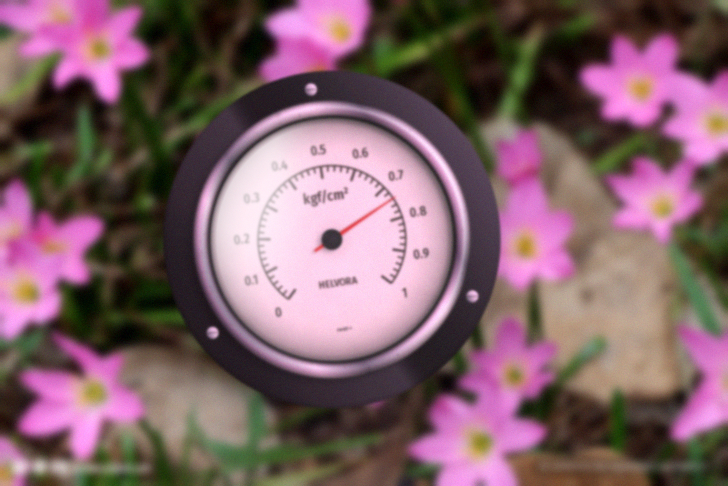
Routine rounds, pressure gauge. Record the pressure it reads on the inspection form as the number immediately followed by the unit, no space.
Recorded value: 0.74kg/cm²
